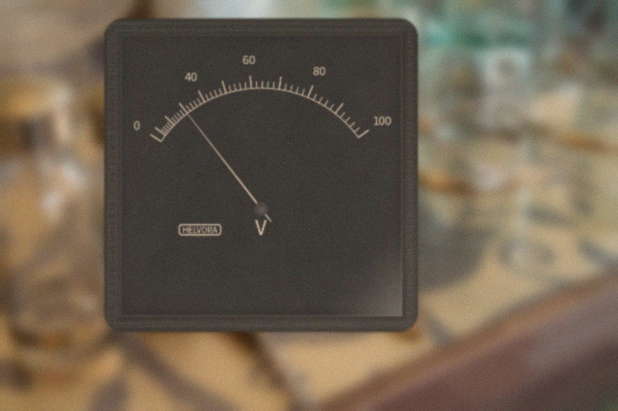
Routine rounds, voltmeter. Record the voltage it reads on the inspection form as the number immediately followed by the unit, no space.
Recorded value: 30V
